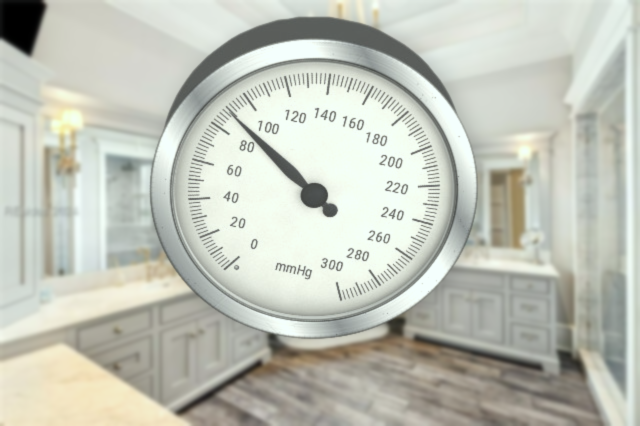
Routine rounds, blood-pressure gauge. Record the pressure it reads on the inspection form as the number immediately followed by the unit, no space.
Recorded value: 90mmHg
